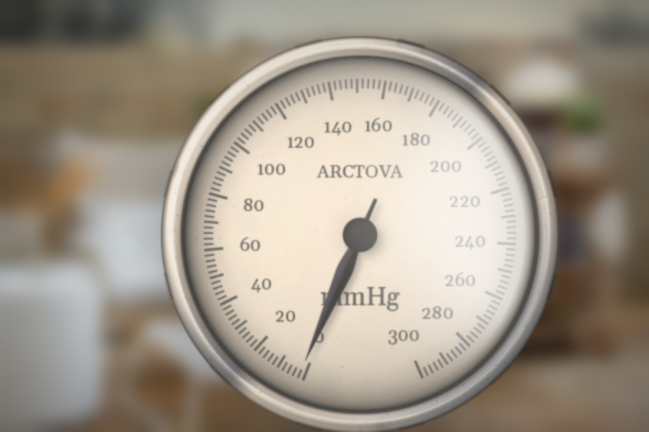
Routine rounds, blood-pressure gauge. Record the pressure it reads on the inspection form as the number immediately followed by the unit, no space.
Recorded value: 2mmHg
